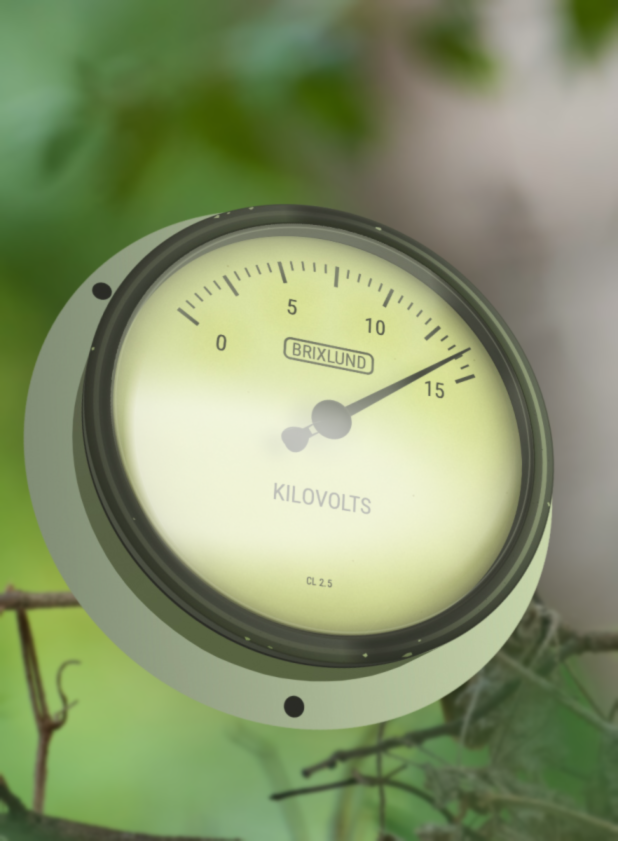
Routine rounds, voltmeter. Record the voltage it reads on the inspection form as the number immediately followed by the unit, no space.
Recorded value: 14kV
